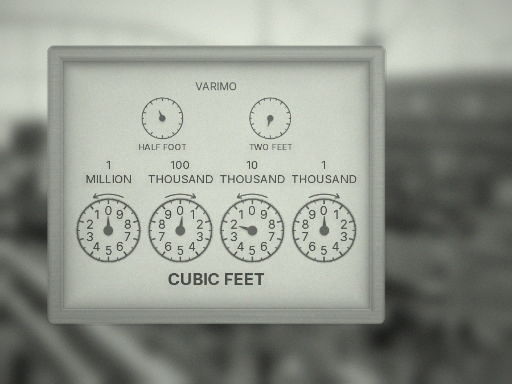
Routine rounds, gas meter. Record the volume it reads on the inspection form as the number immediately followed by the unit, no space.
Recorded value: 2000ft³
